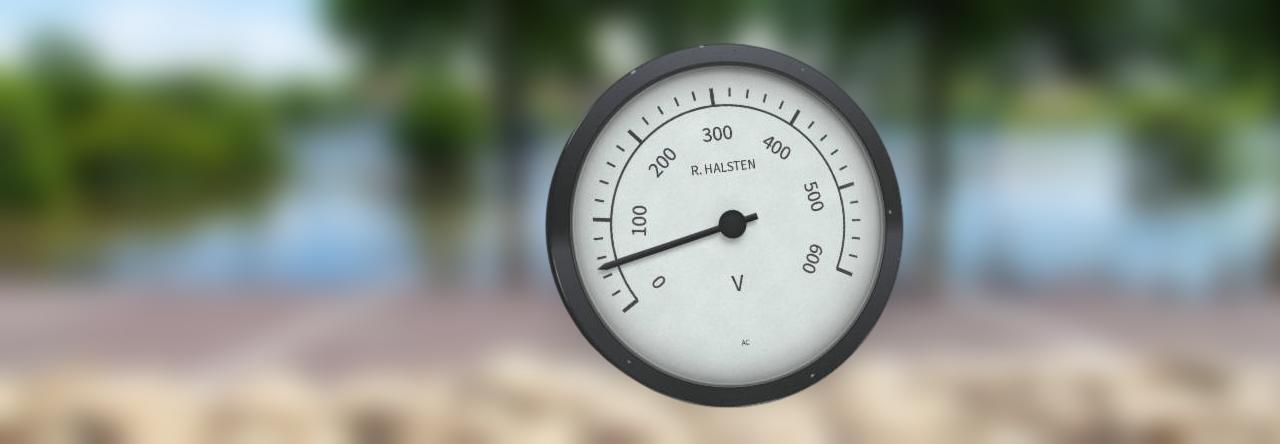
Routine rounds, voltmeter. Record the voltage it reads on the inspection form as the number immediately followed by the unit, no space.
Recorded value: 50V
